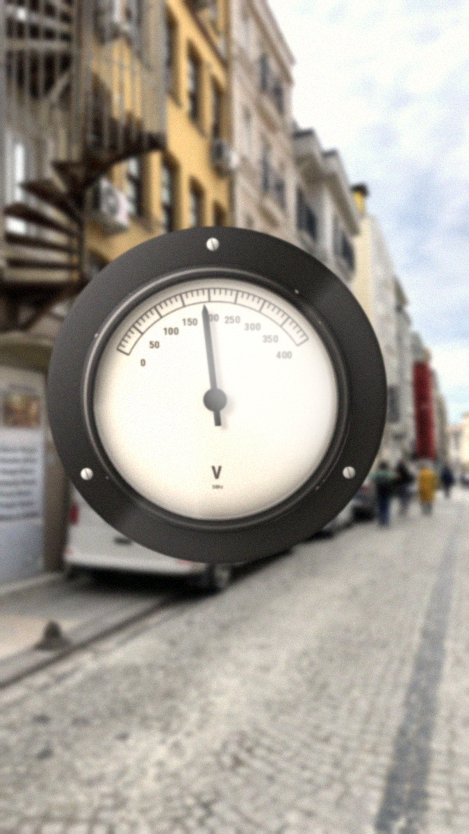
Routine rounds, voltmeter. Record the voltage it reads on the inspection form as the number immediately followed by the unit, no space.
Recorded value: 190V
